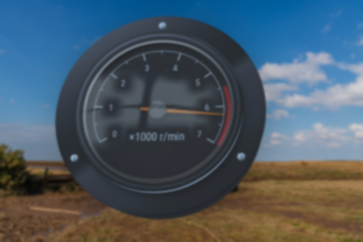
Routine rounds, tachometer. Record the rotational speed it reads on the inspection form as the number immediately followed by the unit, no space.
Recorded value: 6250rpm
